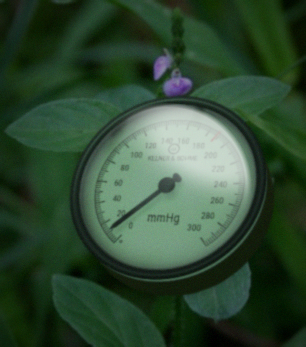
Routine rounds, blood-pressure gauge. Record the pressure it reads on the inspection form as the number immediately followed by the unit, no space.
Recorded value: 10mmHg
